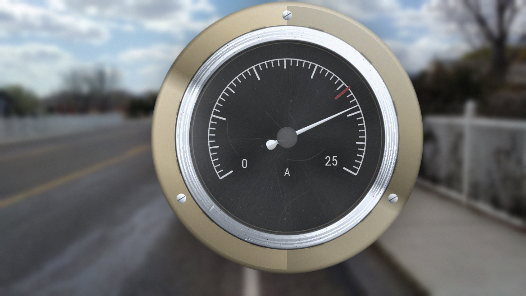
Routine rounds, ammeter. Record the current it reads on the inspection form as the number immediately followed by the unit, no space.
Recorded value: 19.5A
